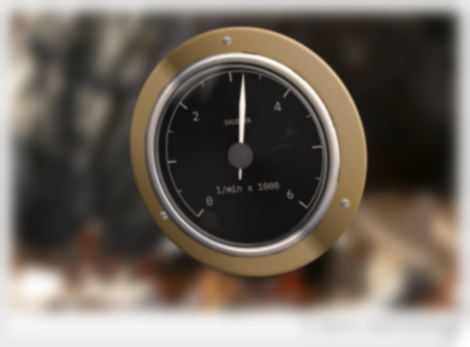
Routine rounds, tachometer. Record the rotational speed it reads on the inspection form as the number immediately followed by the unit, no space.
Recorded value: 3250rpm
